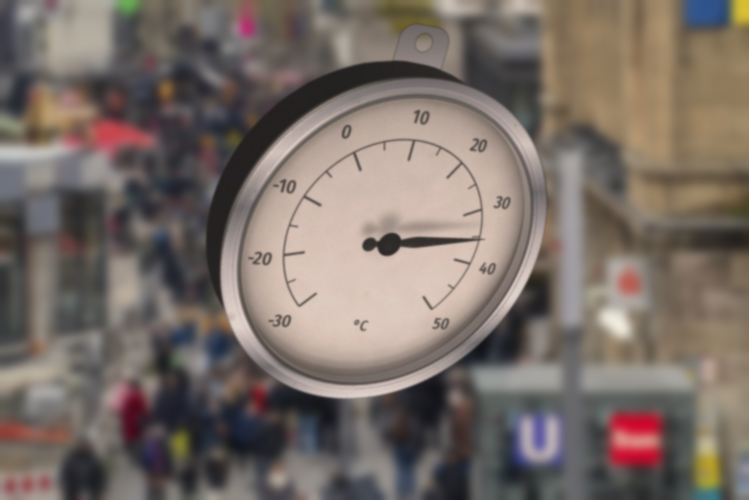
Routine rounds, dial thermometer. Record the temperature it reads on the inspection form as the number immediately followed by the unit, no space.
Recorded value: 35°C
